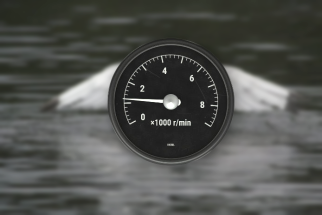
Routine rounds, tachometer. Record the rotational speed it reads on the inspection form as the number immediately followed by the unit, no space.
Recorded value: 1200rpm
